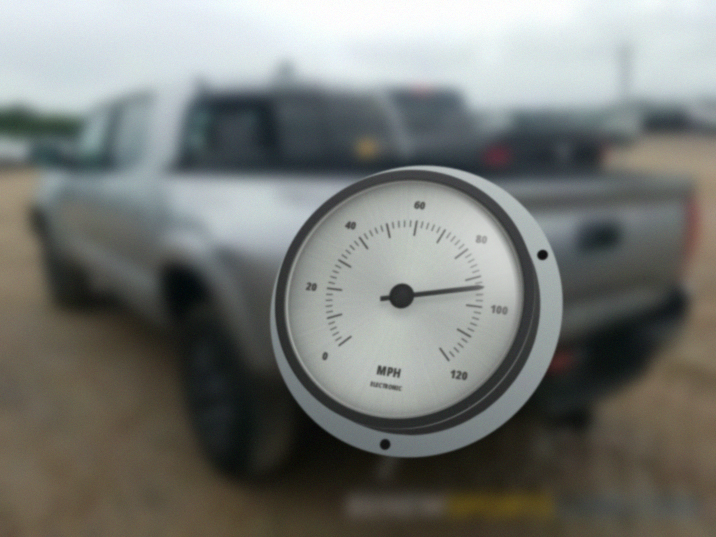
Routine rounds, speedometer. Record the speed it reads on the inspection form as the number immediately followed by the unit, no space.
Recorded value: 94mph
